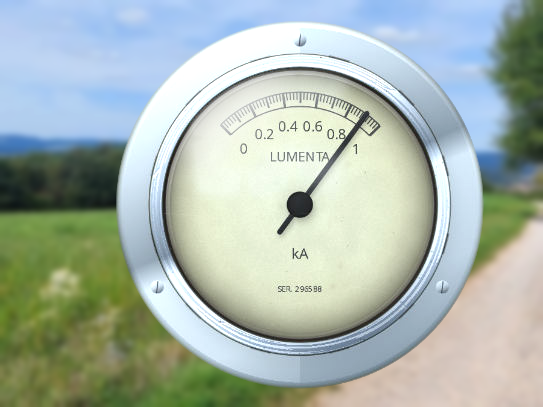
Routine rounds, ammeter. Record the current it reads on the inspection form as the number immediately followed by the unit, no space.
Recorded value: 0.9kA
